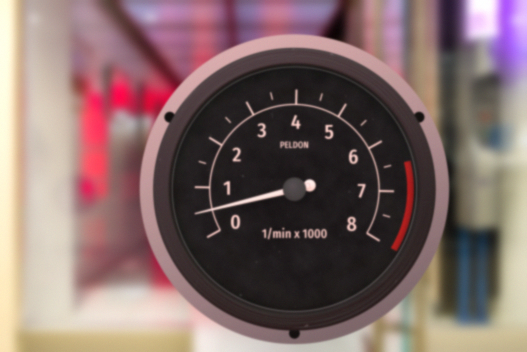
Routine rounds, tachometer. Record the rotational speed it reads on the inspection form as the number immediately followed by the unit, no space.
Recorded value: 500rpm
